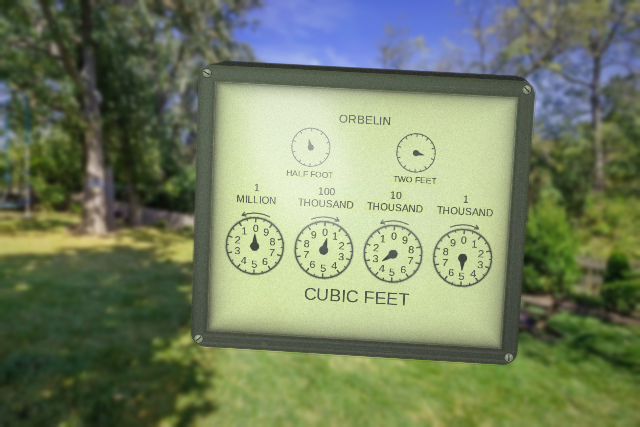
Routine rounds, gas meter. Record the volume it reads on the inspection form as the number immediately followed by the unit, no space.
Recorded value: 3500ft³
